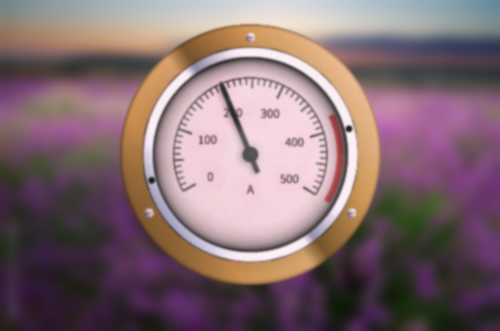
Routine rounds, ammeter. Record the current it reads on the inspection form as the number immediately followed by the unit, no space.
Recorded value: 200A
